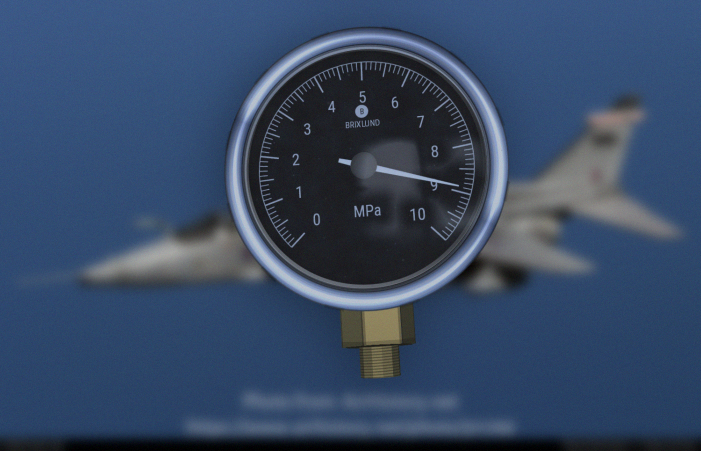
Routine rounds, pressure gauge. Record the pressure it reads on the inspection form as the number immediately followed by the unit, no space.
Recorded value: 8.9MPa
